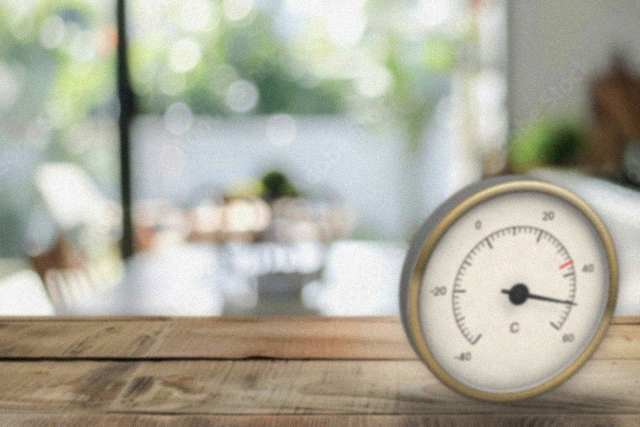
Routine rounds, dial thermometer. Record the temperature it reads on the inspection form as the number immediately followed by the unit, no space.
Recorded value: 50°C
